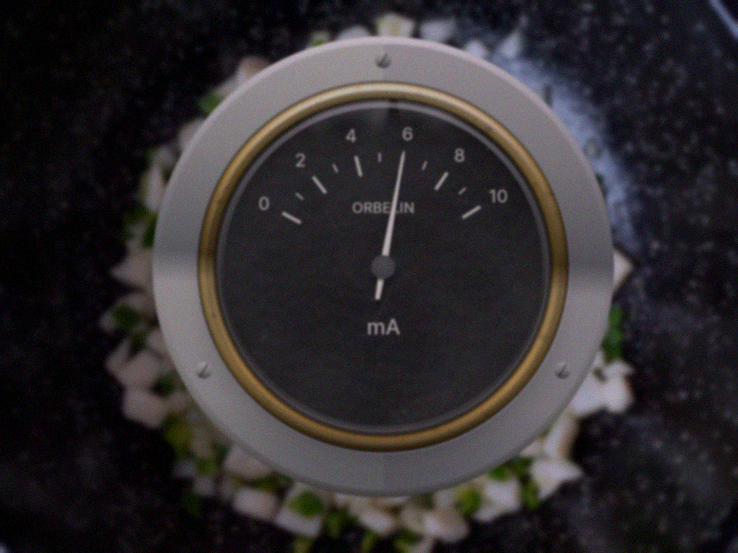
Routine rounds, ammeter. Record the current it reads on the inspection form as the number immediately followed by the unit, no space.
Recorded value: 6mA
